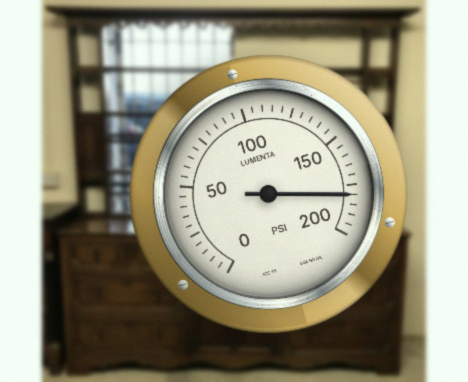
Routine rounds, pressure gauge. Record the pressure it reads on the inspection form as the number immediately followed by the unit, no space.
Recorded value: 180psi
